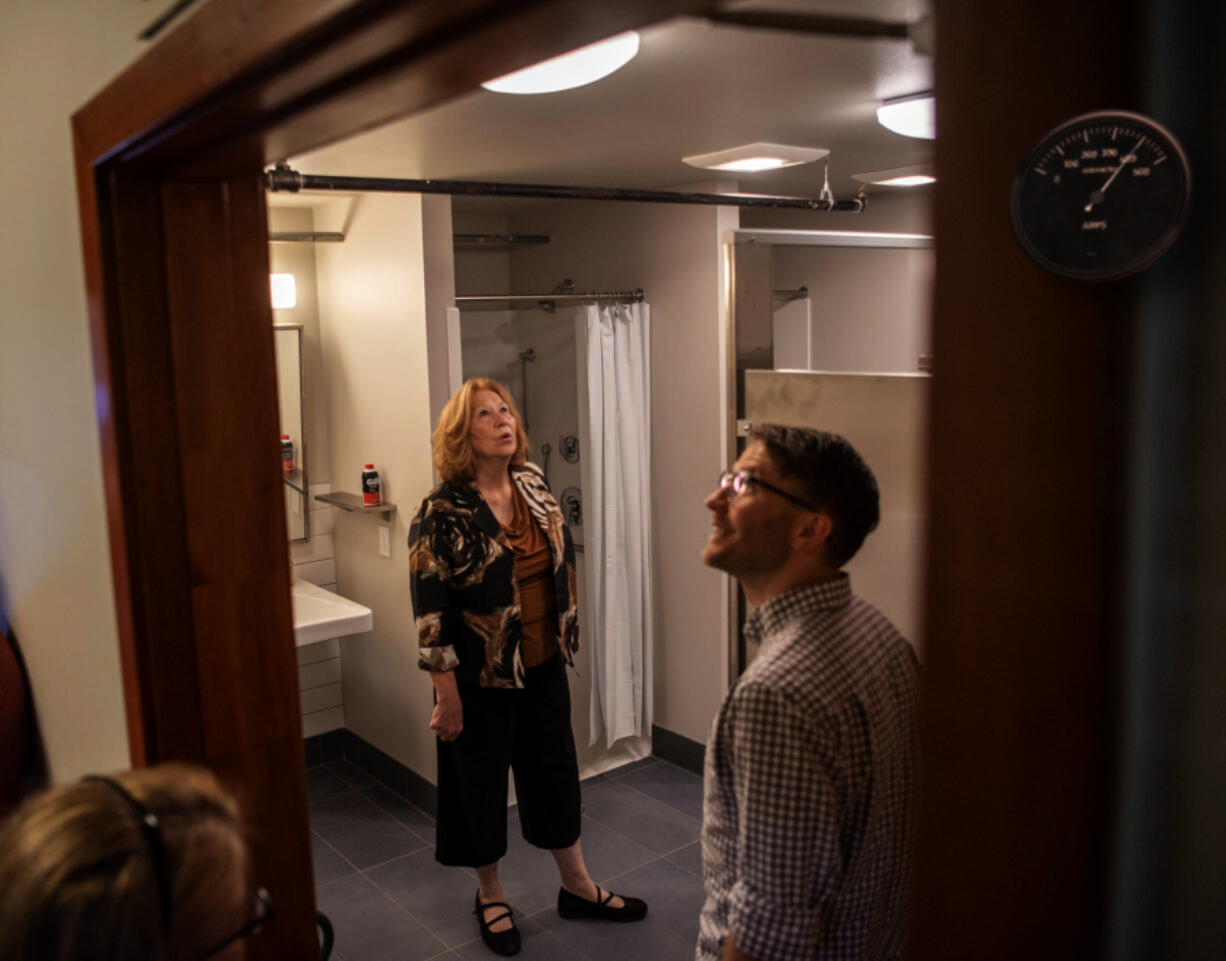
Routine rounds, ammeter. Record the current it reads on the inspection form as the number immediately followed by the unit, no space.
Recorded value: 400A
